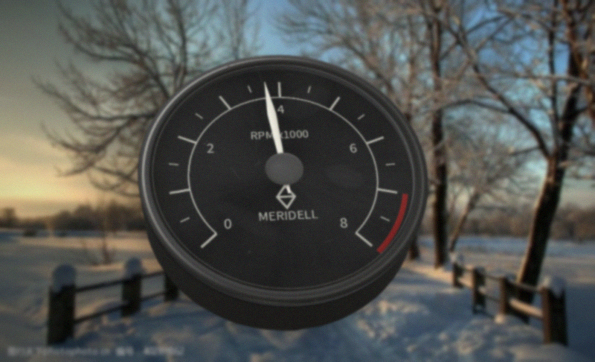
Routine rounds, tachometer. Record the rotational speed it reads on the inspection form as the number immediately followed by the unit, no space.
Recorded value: 3750rpm
